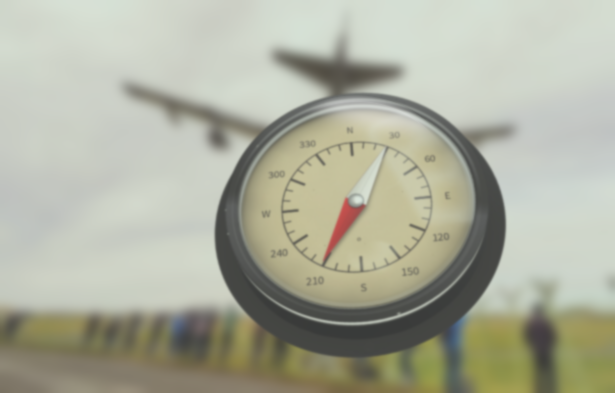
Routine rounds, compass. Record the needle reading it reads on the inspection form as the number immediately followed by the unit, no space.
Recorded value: 210°
